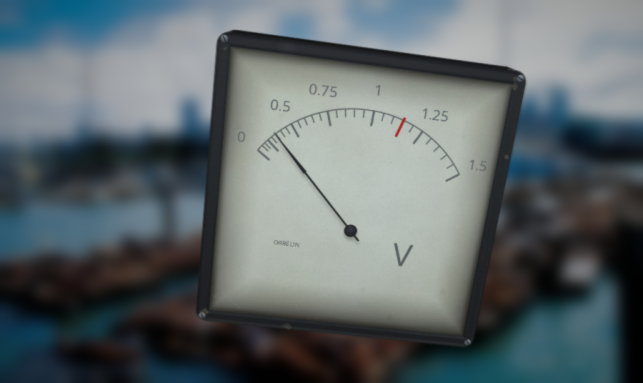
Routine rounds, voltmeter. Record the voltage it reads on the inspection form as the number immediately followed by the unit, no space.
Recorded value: 0.35V
